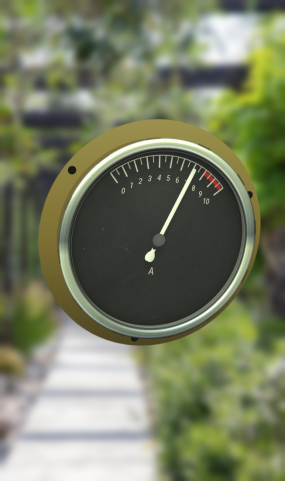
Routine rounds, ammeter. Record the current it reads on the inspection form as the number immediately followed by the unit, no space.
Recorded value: 7A
